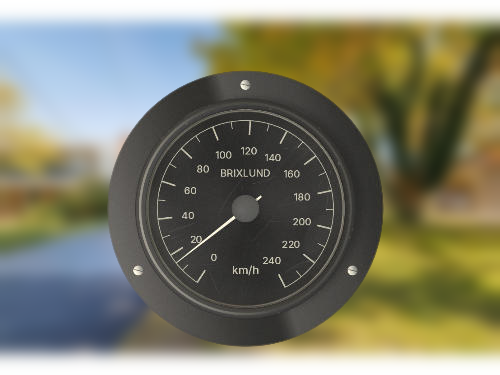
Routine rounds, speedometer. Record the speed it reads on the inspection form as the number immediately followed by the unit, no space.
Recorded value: 15km/h
